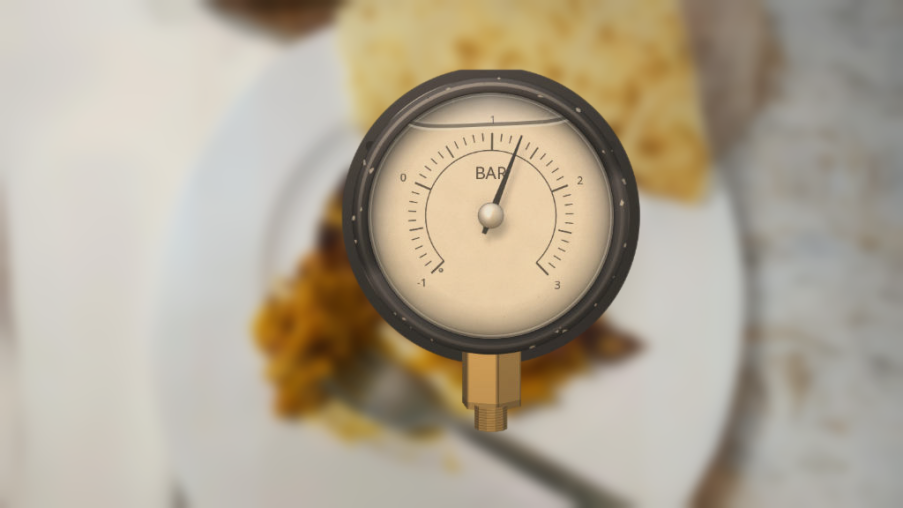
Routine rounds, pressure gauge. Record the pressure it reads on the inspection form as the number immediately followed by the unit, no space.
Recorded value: 1.3bar
